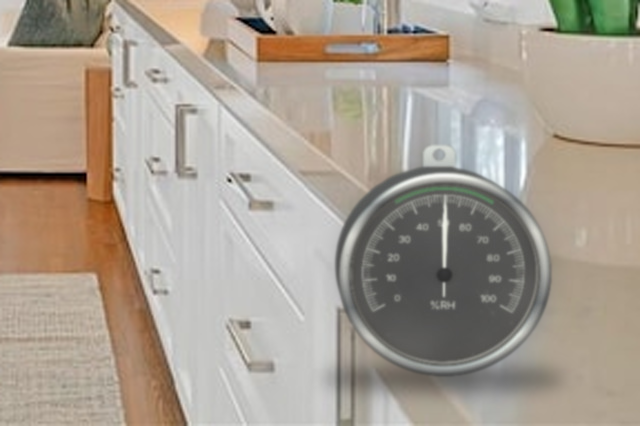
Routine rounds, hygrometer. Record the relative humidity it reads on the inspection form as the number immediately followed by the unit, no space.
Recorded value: 50%
